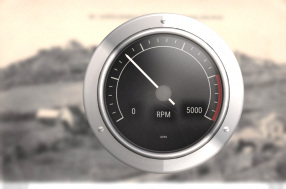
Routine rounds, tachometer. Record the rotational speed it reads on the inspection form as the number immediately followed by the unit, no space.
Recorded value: 1600rpm
